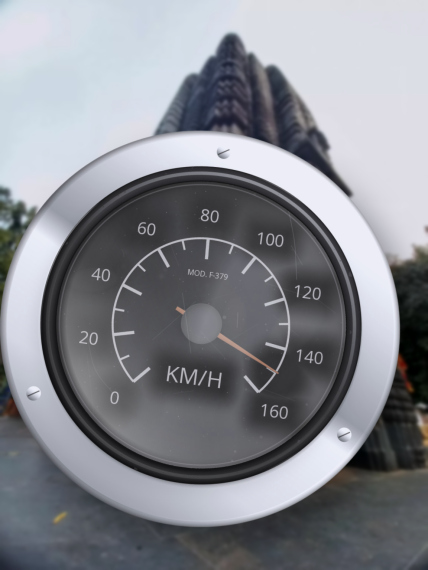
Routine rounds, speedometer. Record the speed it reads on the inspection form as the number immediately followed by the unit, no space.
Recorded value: 150km/h
